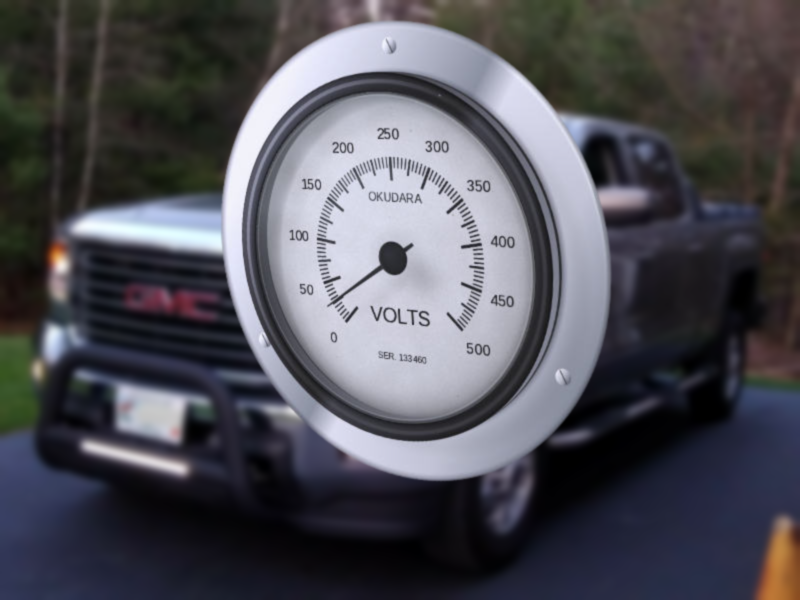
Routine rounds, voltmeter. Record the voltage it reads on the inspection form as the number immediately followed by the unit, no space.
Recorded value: 25V
